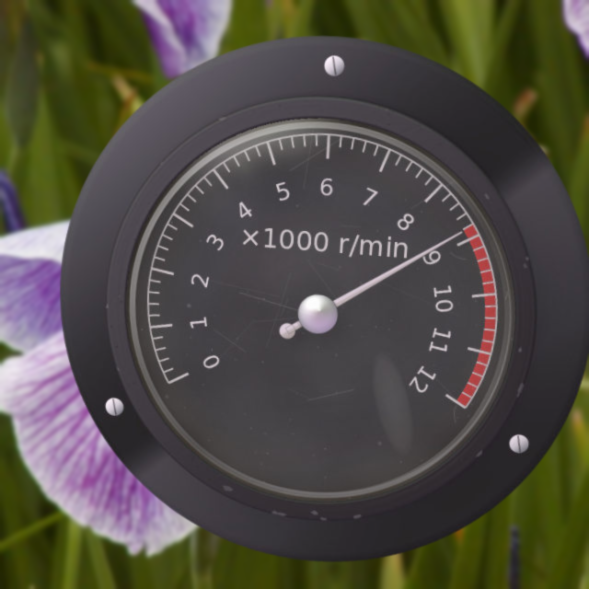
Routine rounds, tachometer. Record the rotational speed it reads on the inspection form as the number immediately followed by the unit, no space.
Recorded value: 8800rpm
